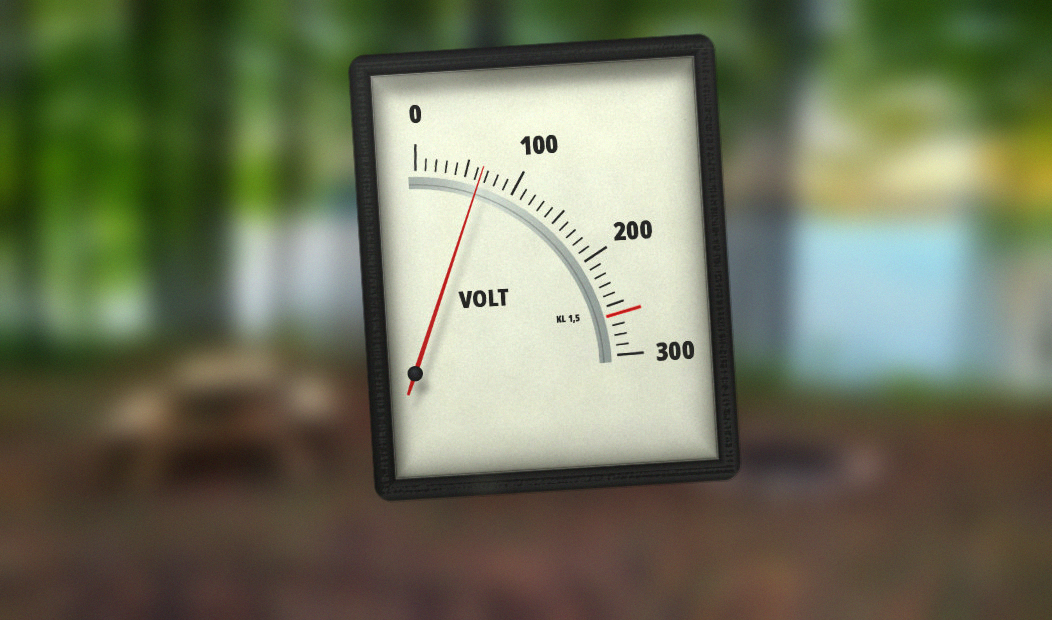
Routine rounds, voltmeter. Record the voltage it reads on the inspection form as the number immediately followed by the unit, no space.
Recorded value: 65V
